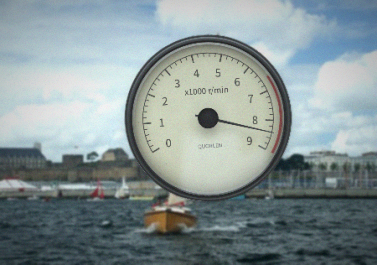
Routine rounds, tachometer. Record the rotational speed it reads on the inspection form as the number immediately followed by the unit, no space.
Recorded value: 8400rpm
